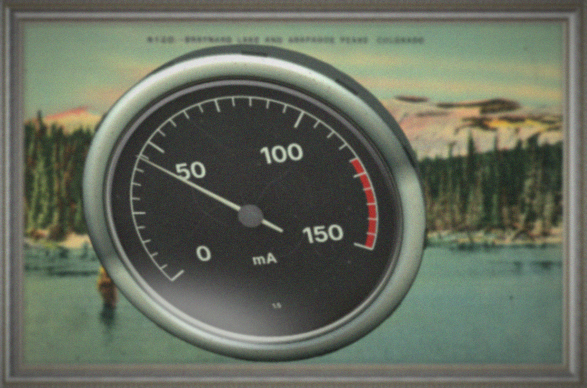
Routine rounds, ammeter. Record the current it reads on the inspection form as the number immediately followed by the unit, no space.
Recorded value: 45mA
